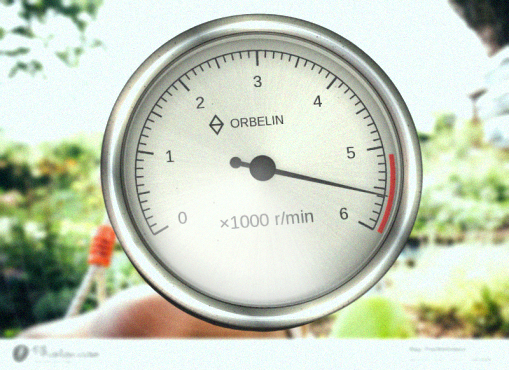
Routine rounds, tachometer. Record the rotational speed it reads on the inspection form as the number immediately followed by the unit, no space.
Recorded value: 5600rpm
